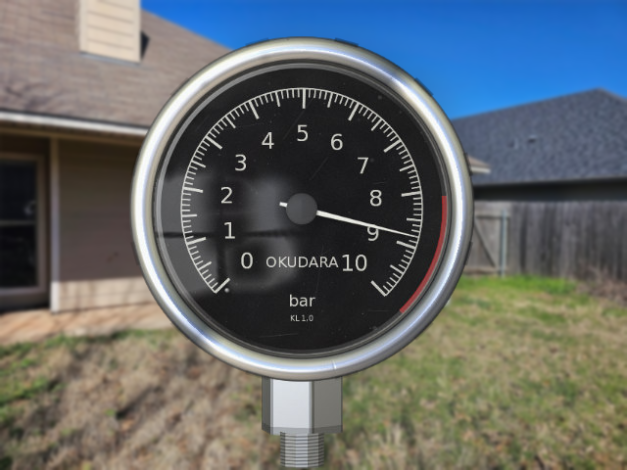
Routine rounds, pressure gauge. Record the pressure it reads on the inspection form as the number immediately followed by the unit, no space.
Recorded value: 8.8bar
